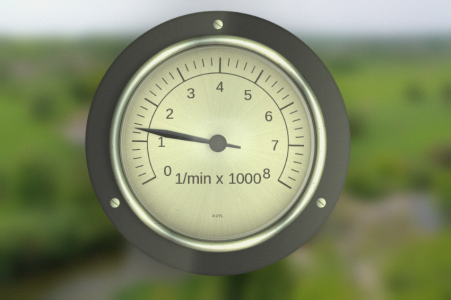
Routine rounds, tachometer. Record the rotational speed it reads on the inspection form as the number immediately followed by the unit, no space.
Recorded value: 1300rpm
